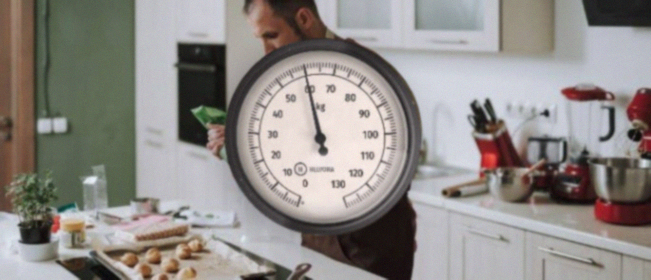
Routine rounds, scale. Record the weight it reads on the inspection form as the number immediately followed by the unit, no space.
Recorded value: 60kg
